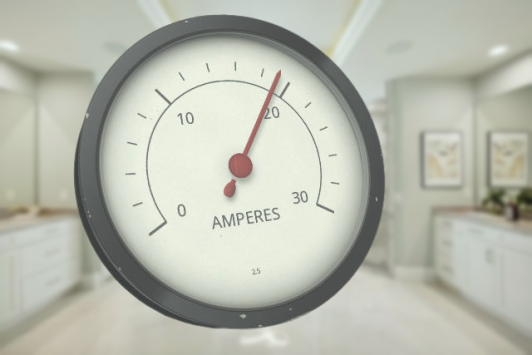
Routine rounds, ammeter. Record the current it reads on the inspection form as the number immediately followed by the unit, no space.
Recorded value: 19A
